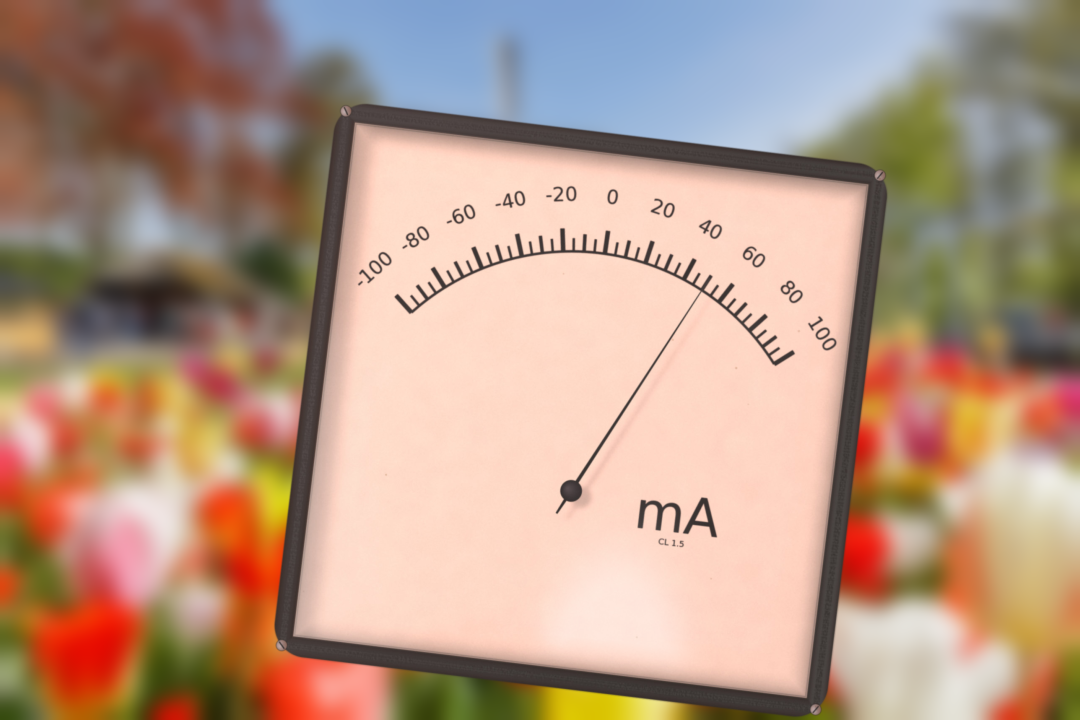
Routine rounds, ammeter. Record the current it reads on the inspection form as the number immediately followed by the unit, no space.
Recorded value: 50mA
